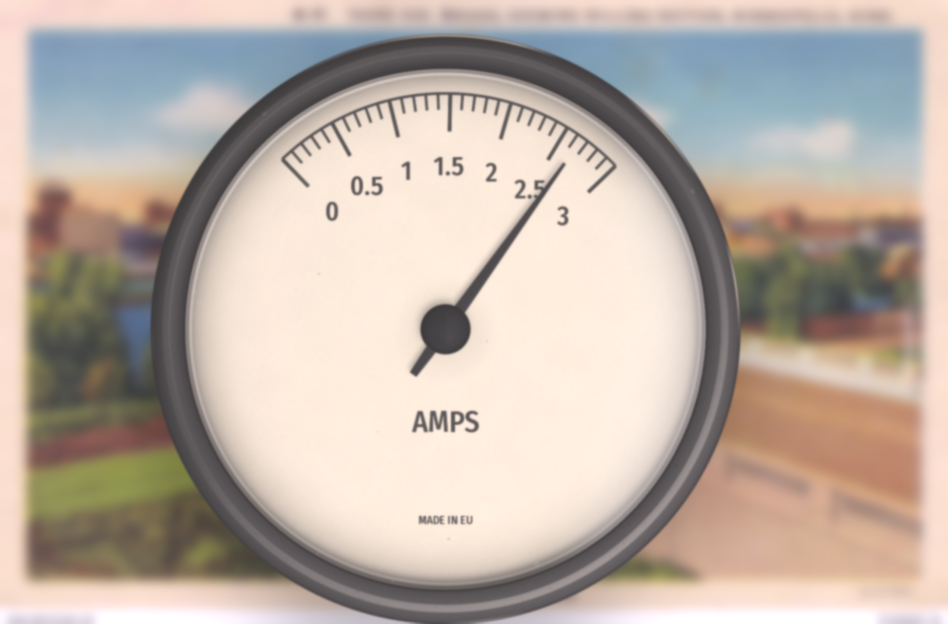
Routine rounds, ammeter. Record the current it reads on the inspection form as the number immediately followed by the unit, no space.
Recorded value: 2.65A
